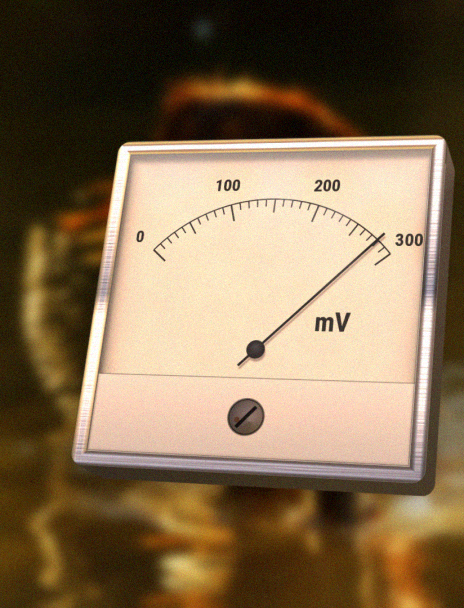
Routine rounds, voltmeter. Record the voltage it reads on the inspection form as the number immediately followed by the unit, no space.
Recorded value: 280mV
